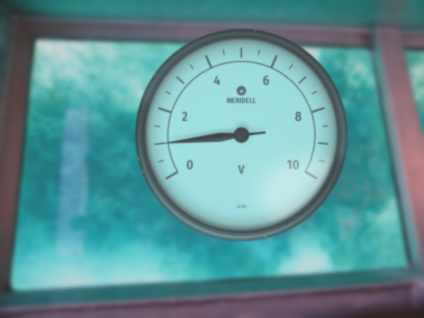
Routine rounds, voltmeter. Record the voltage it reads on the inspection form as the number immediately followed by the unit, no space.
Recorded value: 1V
